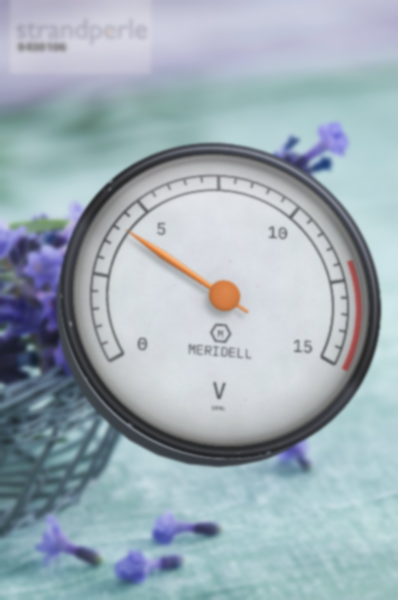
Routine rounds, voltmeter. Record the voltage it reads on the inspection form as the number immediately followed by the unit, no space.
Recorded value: 4V
